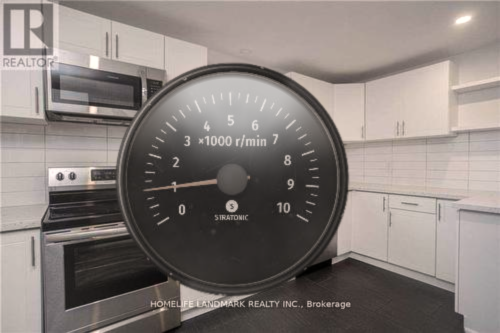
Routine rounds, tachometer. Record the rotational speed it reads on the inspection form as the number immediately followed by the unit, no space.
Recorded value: 1000rpm
